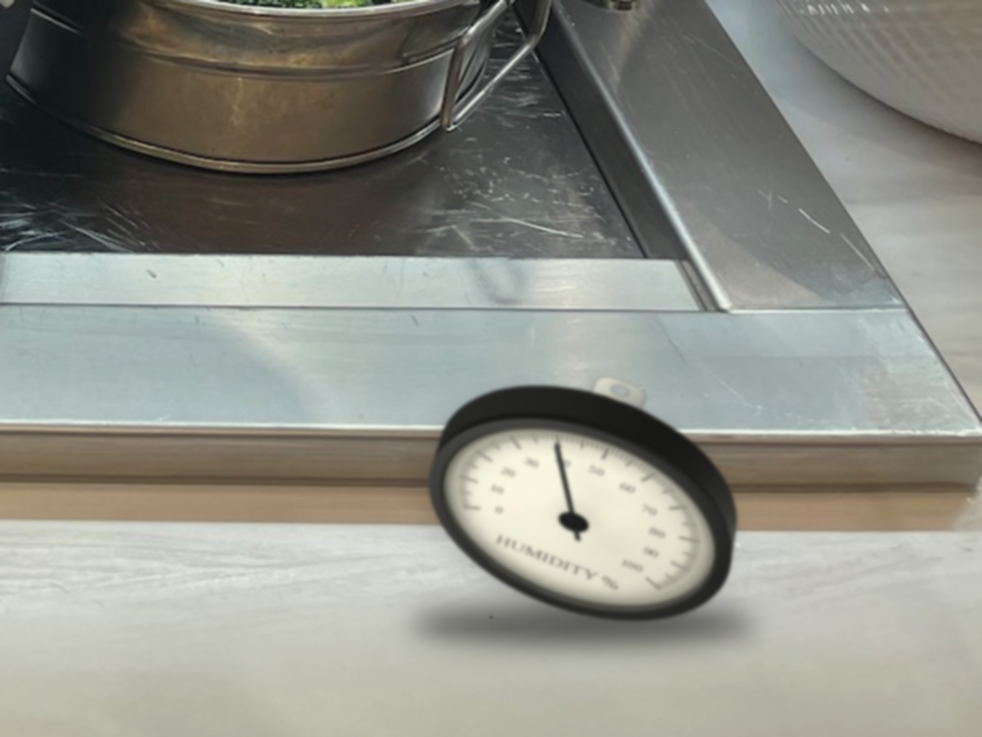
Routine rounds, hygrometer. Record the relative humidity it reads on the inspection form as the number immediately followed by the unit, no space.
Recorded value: 40%
